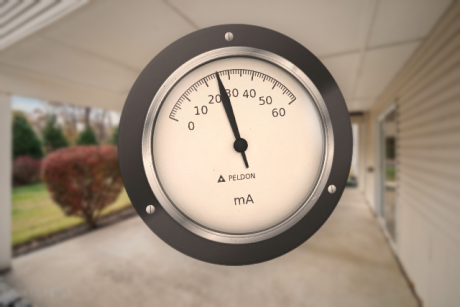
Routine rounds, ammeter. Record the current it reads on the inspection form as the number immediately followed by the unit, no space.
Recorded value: 25mA
